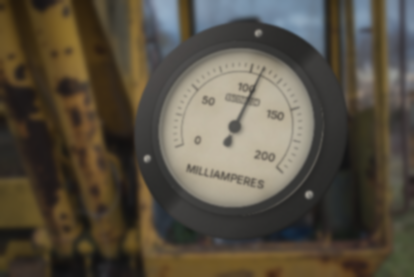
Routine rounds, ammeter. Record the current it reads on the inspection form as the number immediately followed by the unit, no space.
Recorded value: 110mA
